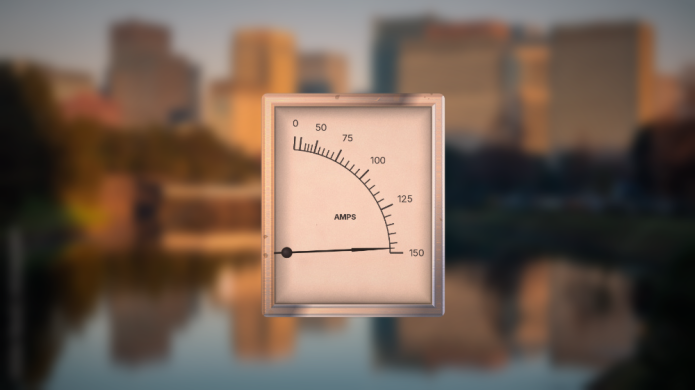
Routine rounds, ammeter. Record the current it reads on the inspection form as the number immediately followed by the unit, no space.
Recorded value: 147.5A
